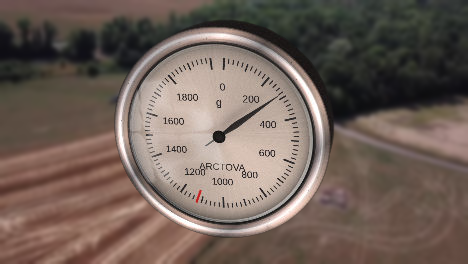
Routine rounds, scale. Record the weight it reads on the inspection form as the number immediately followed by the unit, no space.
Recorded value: 280g
